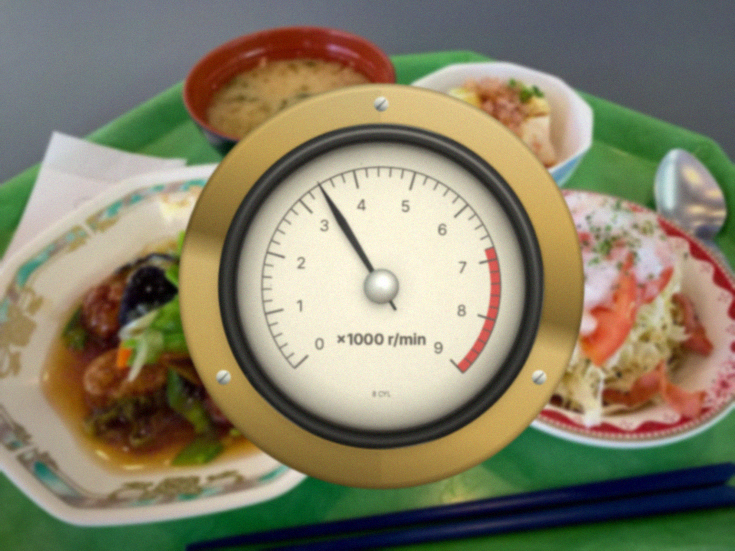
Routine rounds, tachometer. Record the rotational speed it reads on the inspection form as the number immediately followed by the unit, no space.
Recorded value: 3400rpm
